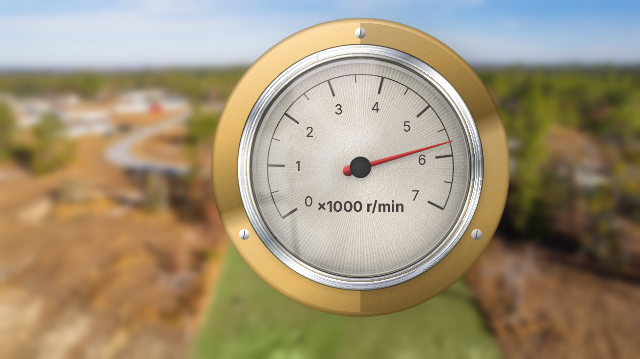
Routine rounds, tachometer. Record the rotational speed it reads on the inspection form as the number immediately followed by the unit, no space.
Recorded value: 5750rpm
